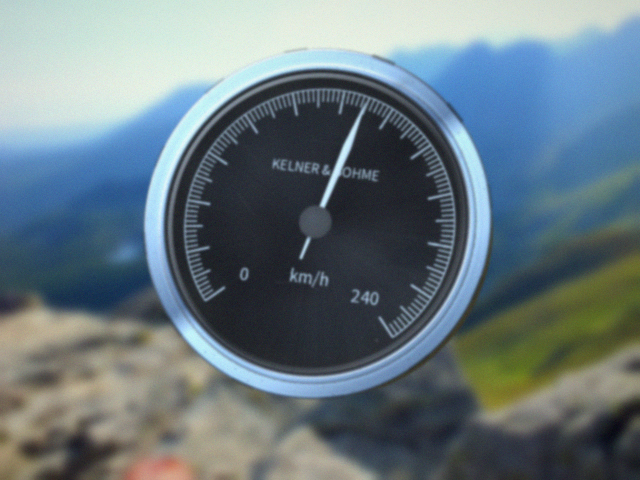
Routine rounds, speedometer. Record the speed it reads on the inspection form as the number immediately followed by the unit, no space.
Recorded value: 130km/h
